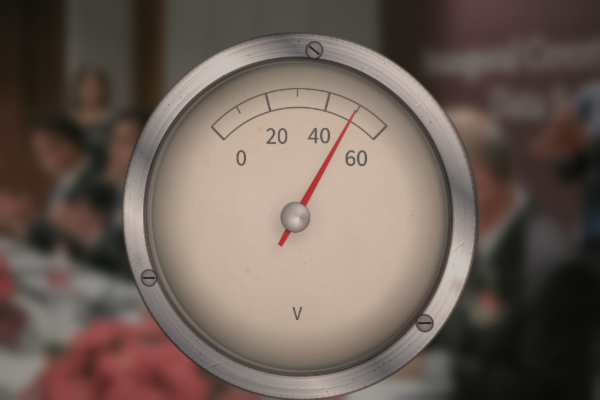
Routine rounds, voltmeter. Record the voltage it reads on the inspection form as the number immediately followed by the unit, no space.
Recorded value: 50V
